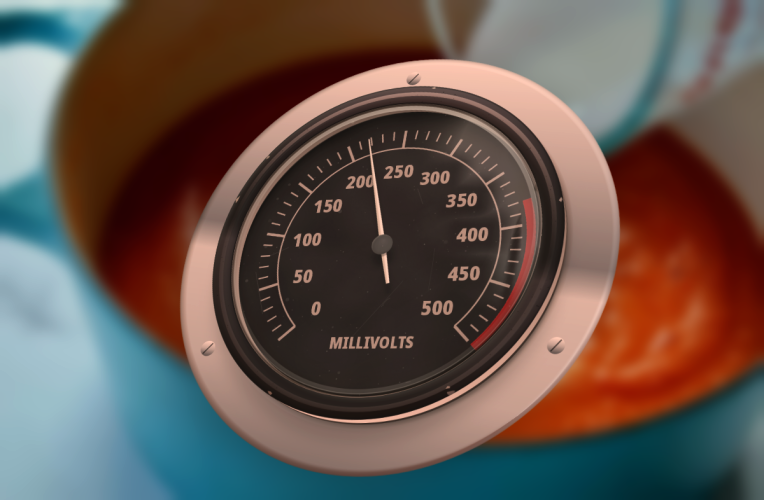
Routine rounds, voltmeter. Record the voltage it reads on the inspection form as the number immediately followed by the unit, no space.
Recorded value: 220mV
